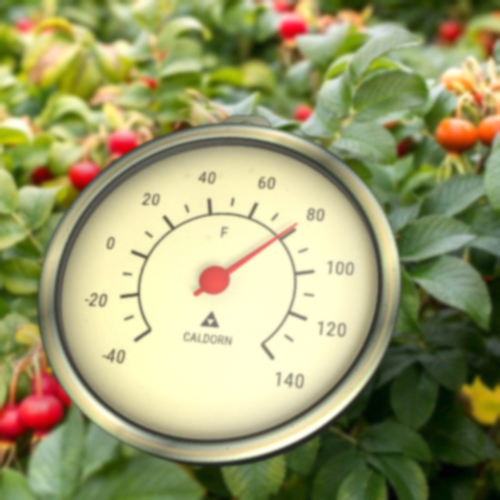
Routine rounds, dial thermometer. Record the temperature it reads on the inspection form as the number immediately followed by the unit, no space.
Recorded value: 80°F
